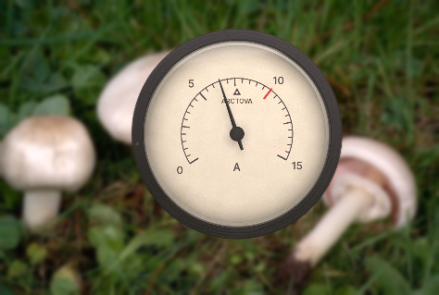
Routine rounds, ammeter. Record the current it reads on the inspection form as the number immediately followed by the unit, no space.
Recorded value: 6.5A
